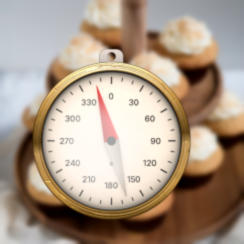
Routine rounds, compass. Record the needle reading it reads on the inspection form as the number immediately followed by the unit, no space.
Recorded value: 345°
